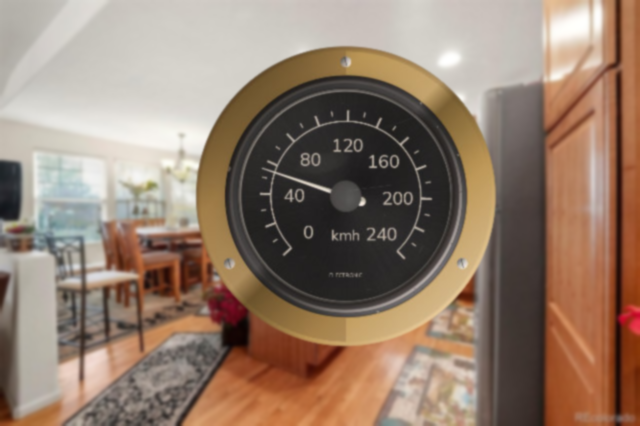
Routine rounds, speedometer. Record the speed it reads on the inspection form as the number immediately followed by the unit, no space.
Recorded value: 55km/h
